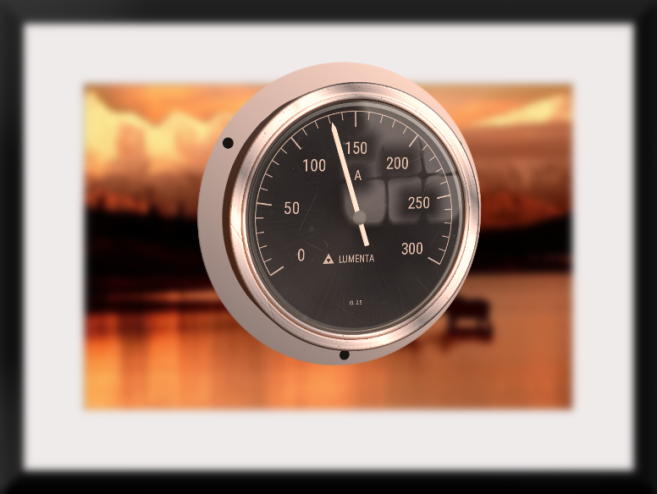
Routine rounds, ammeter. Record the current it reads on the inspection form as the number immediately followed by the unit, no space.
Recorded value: 130A
